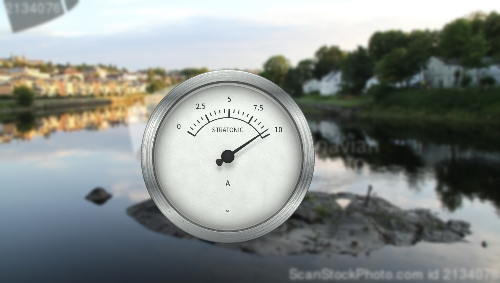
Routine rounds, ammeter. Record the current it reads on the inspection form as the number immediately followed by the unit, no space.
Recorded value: 9.5A
